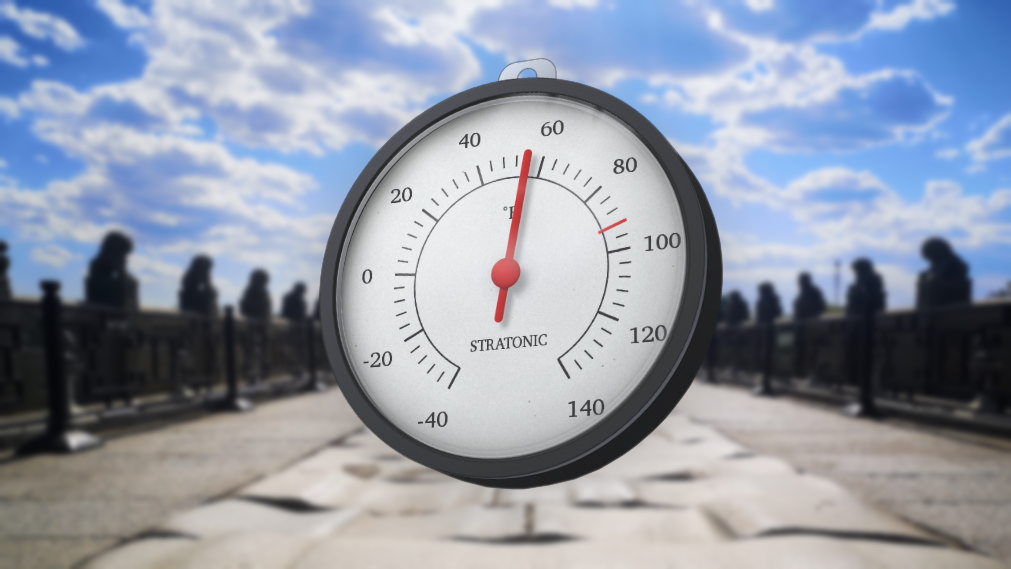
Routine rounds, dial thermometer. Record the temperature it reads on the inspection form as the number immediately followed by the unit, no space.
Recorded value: 56°F
